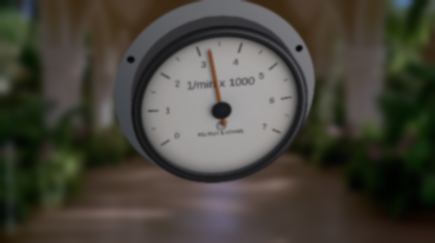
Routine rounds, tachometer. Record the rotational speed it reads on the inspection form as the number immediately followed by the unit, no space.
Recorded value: 3250rpm
